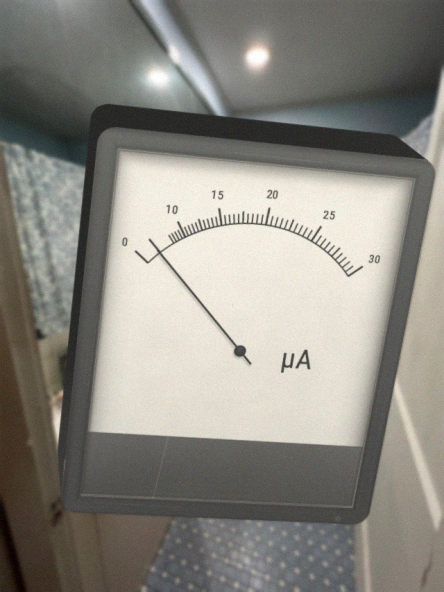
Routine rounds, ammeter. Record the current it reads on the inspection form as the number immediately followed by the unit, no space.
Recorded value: 5µA
